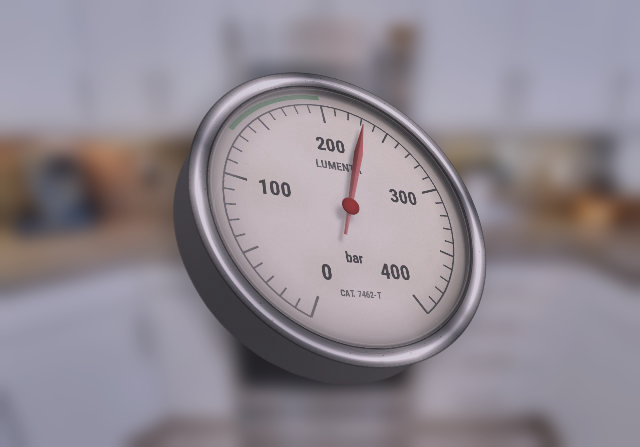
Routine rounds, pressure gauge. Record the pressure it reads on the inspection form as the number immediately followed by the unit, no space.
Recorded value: 230bar
